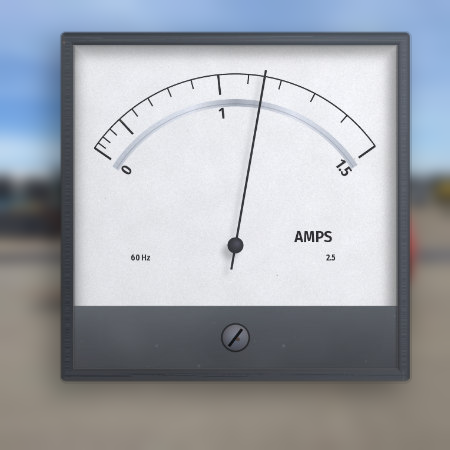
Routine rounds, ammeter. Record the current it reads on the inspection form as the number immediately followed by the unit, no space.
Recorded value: 1.15A
